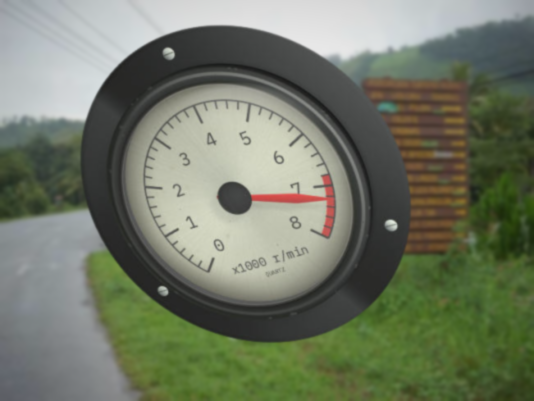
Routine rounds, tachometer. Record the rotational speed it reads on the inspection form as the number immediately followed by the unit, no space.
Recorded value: 7200rpm
